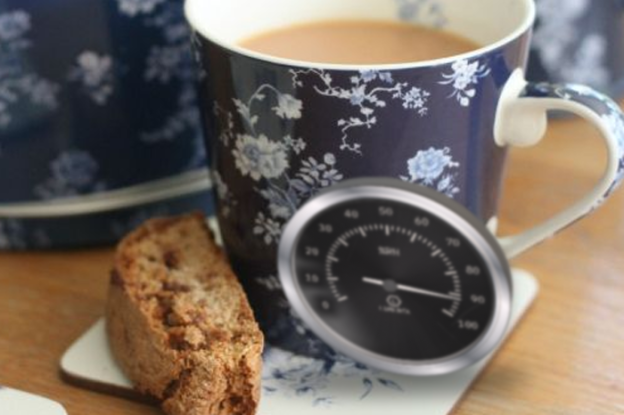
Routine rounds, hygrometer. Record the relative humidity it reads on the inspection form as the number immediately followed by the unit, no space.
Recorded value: 90%
